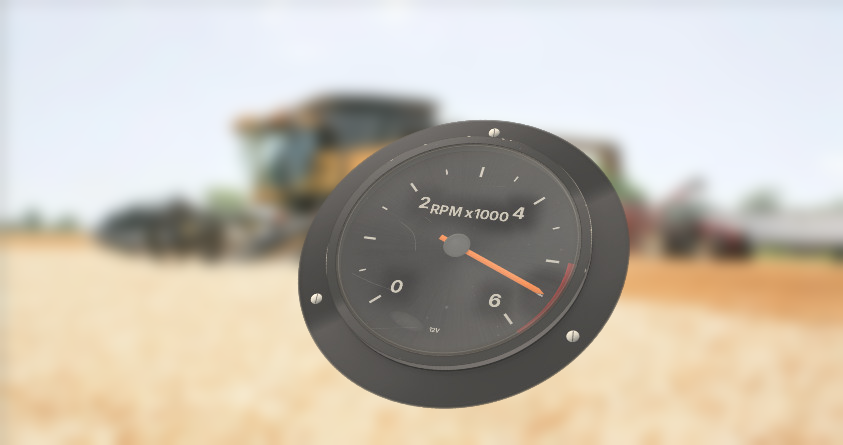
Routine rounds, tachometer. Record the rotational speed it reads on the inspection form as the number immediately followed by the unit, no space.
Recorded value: 5500rpm
